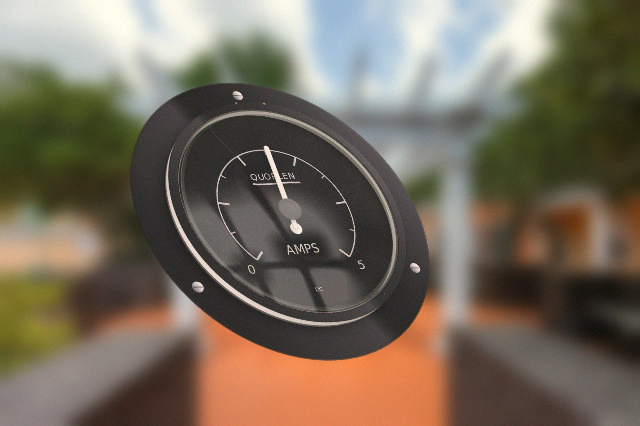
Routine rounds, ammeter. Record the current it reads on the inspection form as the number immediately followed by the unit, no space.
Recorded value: 2.5A
